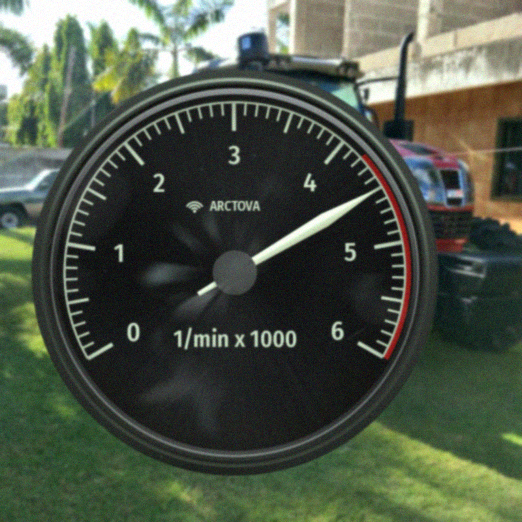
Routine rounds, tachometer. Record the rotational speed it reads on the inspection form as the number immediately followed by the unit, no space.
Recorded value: 4500rpm
